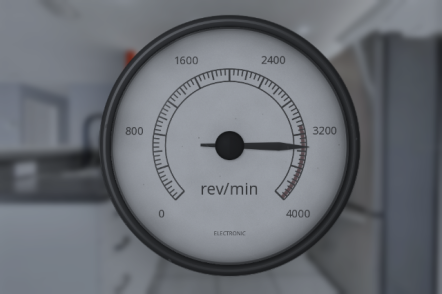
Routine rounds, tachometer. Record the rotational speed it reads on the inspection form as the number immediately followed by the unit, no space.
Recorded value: 3350rpm
